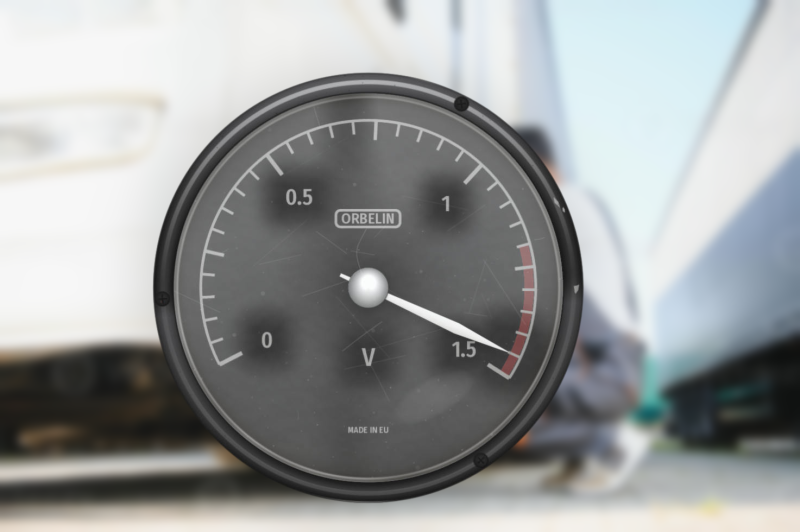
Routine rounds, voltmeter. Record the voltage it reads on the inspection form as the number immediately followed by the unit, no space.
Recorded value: 1.45V
